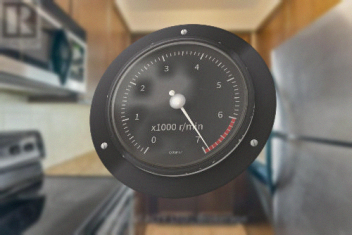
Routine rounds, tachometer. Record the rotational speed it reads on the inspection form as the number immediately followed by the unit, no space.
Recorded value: 6900rpm
